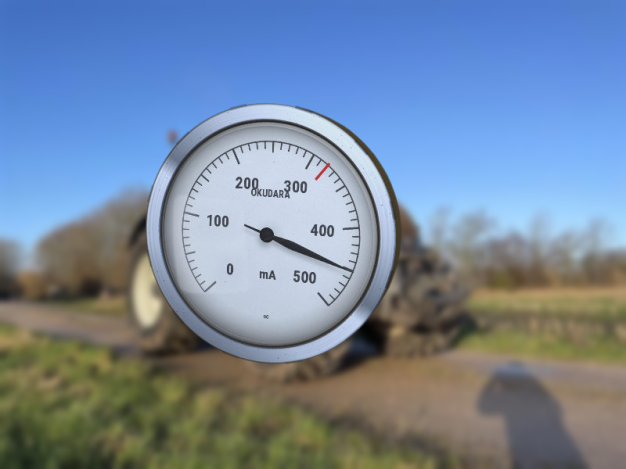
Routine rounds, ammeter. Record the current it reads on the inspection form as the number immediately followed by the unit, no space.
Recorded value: 450mA
